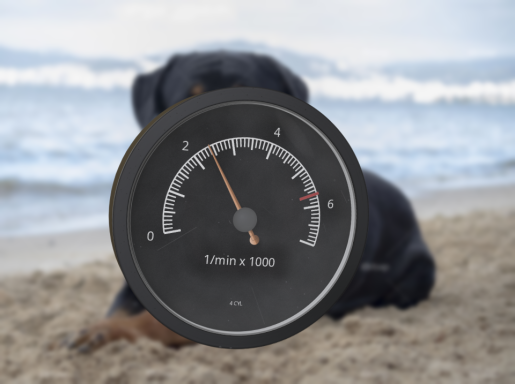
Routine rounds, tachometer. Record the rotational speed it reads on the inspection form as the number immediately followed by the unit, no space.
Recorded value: 2400rpm
